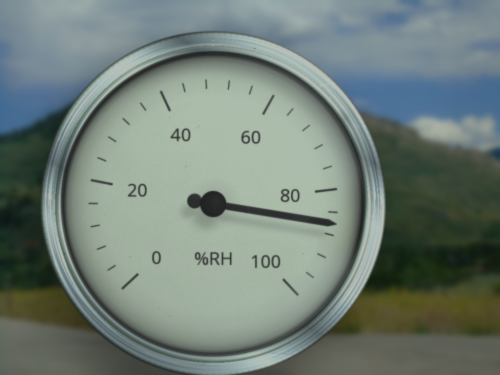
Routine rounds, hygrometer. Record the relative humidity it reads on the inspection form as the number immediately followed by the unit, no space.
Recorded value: 86%
